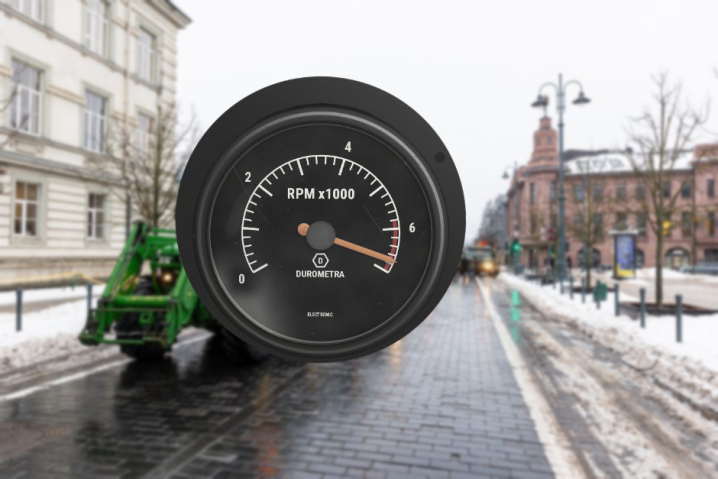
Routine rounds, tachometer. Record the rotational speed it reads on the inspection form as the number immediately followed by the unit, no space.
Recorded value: 6700rpm
